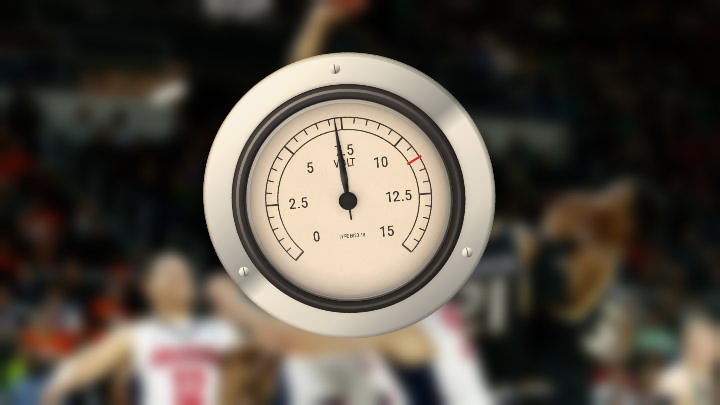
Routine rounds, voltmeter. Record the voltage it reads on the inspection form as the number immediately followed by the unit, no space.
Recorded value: 7.25V
